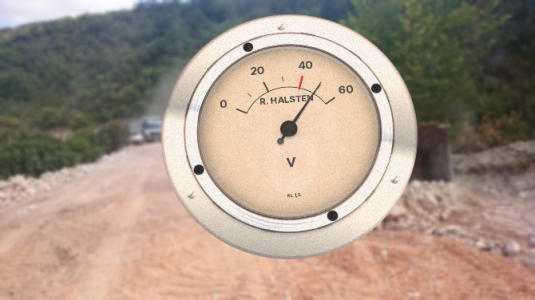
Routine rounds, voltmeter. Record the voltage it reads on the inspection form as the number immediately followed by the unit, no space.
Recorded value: 50V
